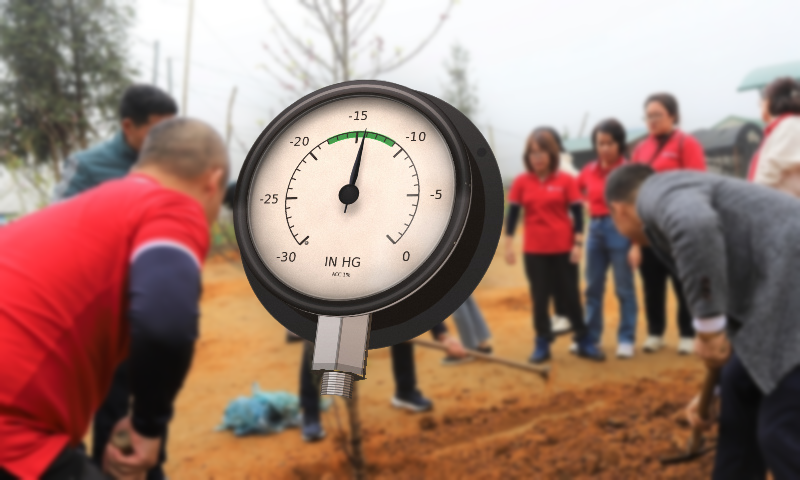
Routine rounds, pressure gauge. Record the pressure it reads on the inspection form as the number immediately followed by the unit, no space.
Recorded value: -14inHg
